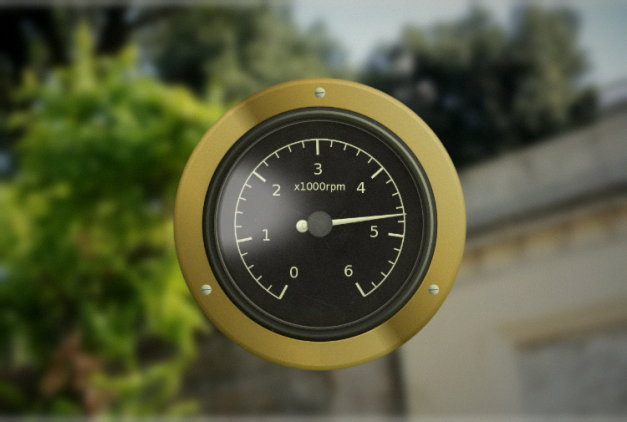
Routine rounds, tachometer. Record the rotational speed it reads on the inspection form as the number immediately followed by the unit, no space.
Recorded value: 4700rpm
